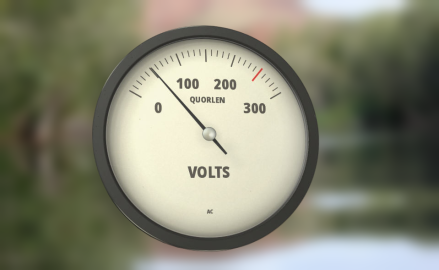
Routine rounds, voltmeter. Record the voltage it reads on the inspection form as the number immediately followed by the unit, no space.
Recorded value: 50V
